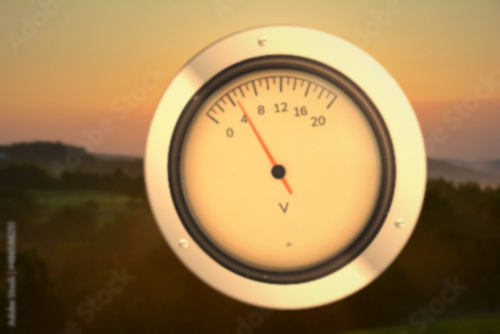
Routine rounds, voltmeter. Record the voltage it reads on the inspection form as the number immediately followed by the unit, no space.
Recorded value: 5V
